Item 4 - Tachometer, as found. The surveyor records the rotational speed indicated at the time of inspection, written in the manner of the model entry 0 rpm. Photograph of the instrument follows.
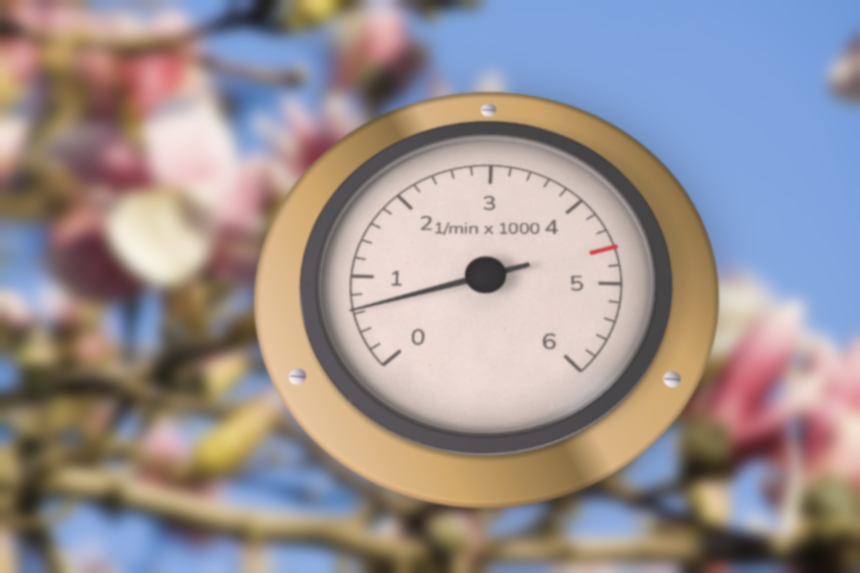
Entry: 600 rpm
